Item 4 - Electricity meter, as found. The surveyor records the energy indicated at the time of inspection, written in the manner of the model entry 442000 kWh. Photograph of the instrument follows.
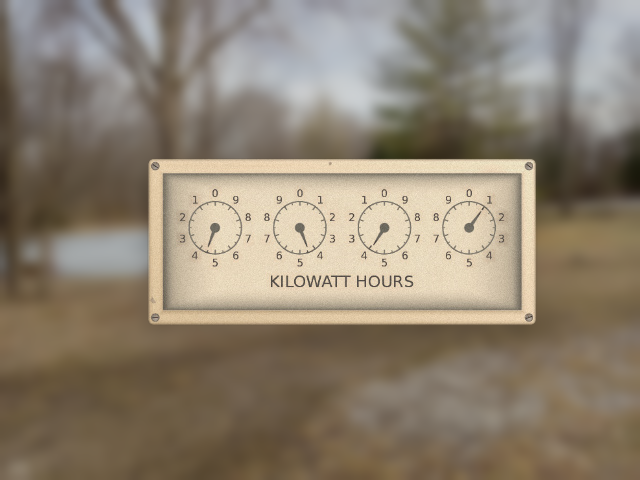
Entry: 4441 kWh
